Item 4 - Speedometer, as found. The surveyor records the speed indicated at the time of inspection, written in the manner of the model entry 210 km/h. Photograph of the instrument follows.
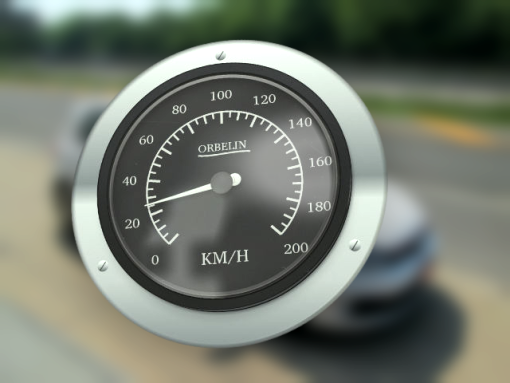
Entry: 25 km/h
